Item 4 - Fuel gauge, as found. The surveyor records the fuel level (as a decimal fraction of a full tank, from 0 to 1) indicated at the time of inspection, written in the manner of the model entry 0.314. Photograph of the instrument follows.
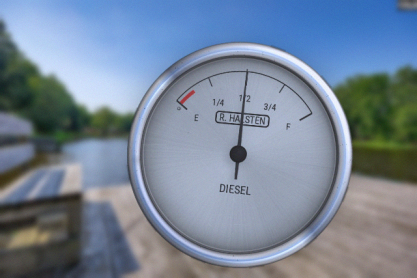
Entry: 0.5
